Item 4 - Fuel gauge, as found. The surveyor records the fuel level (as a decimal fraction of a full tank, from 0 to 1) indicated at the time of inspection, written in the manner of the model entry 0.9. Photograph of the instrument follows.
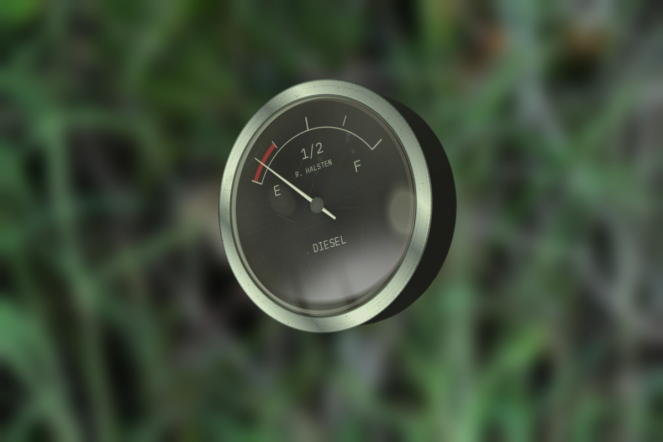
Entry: 0.125
